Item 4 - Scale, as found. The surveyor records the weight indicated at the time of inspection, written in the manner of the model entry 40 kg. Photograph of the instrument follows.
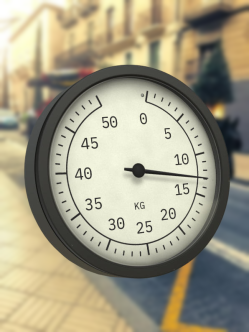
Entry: 13 kg
